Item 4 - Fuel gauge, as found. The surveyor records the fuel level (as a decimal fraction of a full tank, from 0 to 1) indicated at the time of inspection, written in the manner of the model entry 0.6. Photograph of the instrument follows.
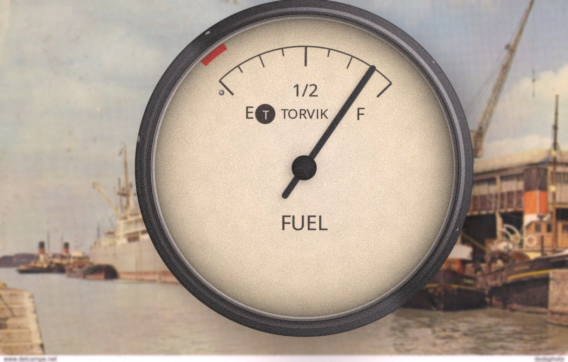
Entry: 0.875
